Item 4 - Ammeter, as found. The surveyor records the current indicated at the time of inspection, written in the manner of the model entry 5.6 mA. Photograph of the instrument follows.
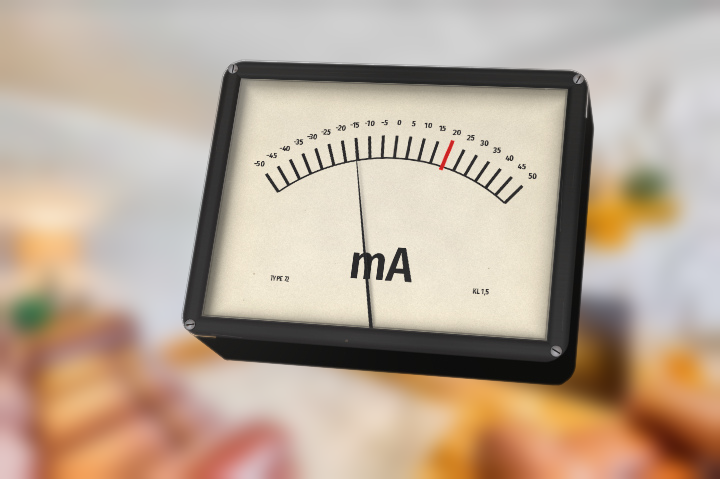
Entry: -15 mA
